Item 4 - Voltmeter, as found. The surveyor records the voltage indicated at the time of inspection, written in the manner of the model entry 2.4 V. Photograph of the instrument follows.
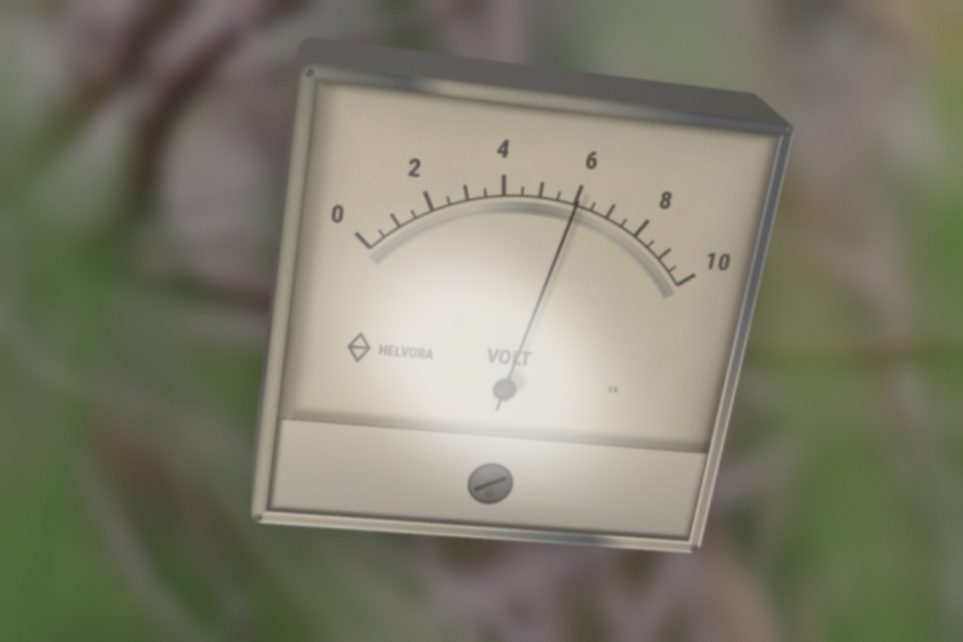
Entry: 6 V
